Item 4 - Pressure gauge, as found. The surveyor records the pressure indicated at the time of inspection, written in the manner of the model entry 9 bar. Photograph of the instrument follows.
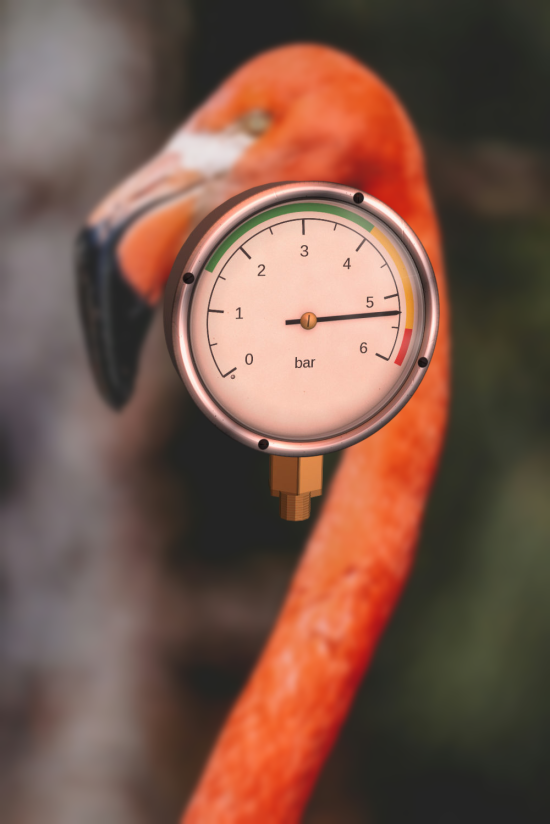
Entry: 5.25 bar
